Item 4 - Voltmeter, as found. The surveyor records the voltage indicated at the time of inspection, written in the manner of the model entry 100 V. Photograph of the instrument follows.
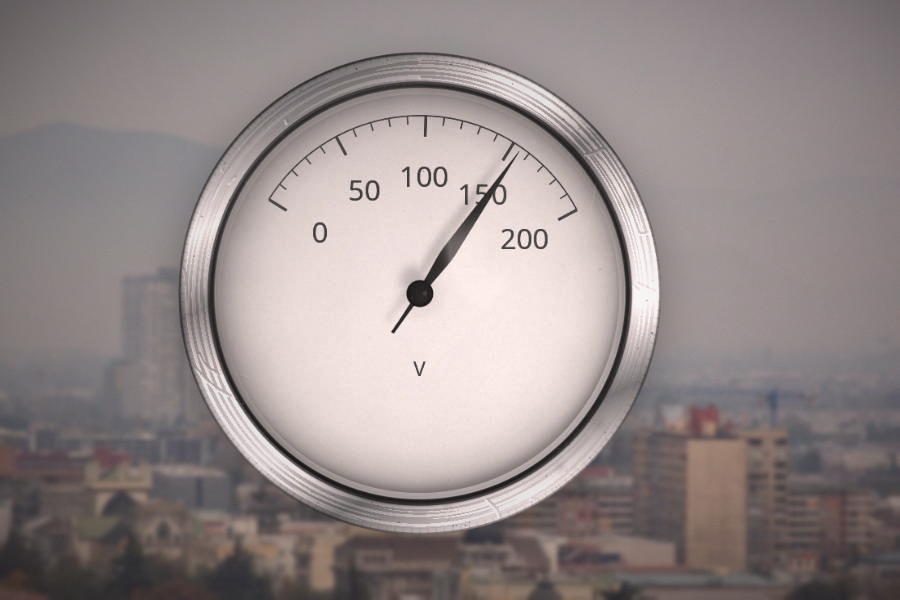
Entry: 155 V
